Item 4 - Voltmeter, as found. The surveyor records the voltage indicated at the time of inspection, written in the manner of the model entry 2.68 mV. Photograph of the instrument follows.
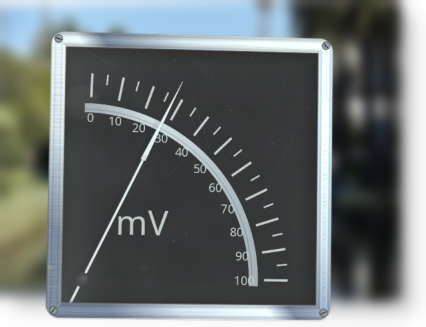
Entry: 27.5 mV
